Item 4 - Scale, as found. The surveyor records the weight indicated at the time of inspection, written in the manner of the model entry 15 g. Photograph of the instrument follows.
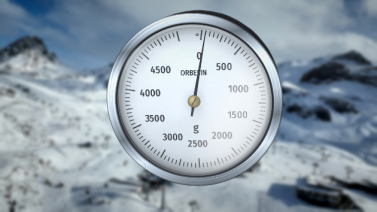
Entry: 50 g
